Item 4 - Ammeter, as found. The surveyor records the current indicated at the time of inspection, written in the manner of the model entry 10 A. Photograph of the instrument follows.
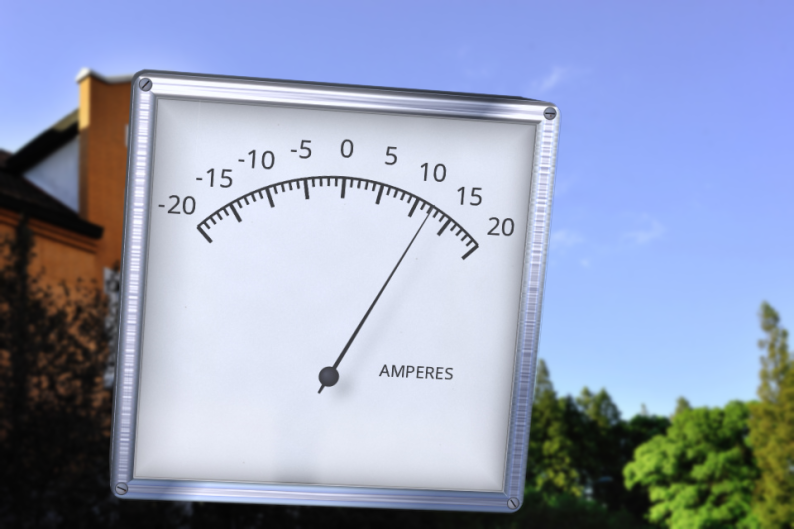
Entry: 12 A
